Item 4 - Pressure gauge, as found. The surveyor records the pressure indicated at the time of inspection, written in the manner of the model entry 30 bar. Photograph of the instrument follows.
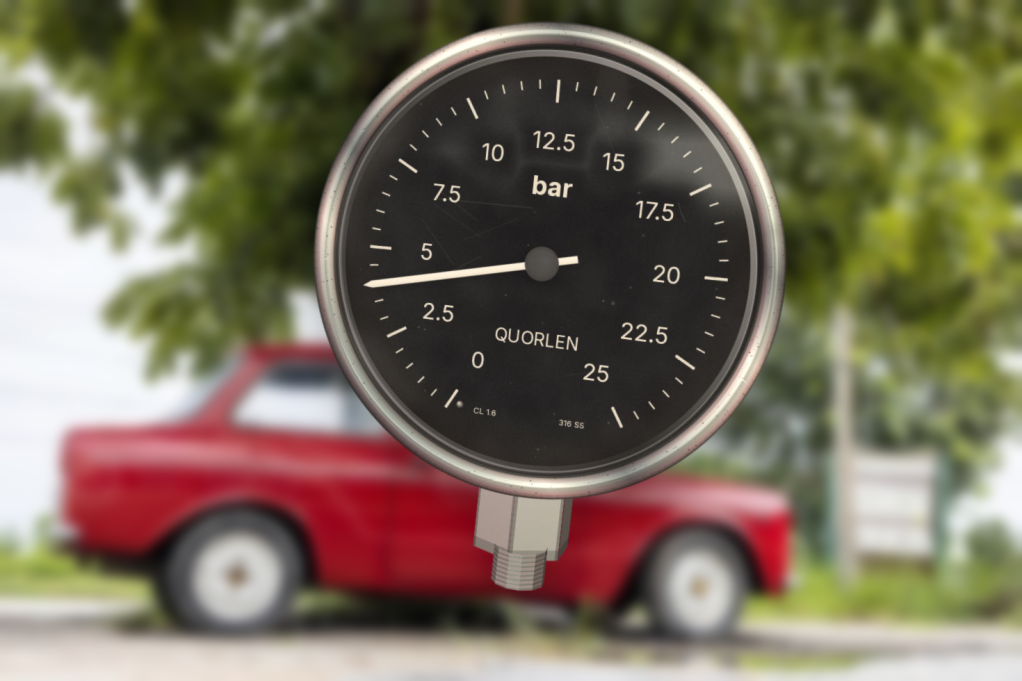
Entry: 4 bar
